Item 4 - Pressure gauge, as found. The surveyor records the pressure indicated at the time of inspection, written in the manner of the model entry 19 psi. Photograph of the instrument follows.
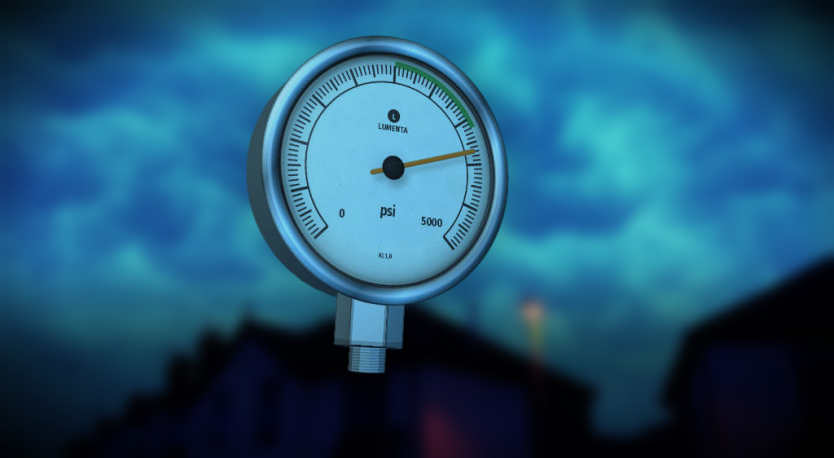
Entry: 3850 psi
